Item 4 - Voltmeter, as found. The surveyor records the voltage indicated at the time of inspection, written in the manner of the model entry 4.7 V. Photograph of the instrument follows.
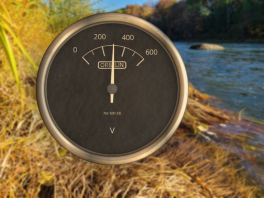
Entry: 300 V
